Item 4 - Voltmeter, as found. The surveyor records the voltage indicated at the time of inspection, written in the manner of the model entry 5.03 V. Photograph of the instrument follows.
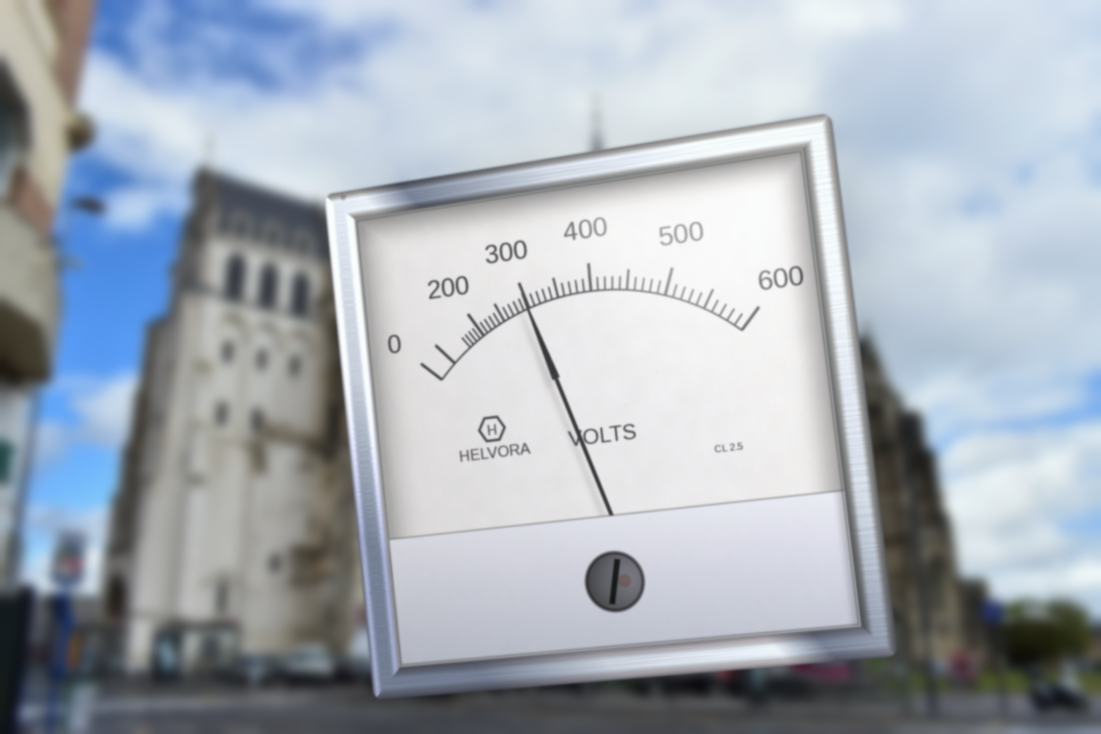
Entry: 300 V
